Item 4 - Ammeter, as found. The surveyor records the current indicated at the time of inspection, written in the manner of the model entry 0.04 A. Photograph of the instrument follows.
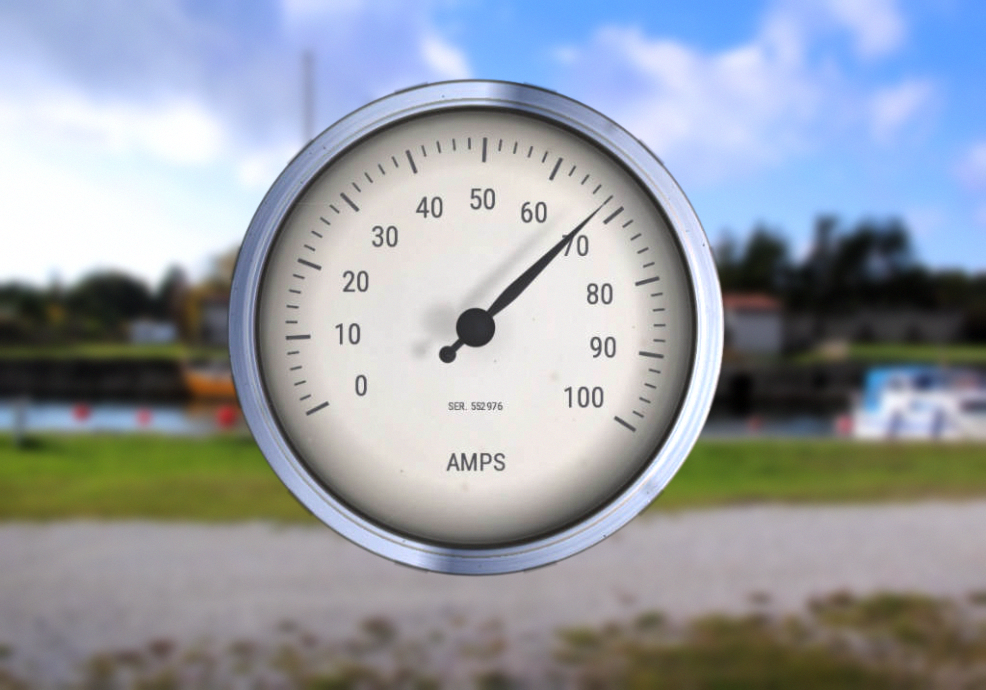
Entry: 68 A
